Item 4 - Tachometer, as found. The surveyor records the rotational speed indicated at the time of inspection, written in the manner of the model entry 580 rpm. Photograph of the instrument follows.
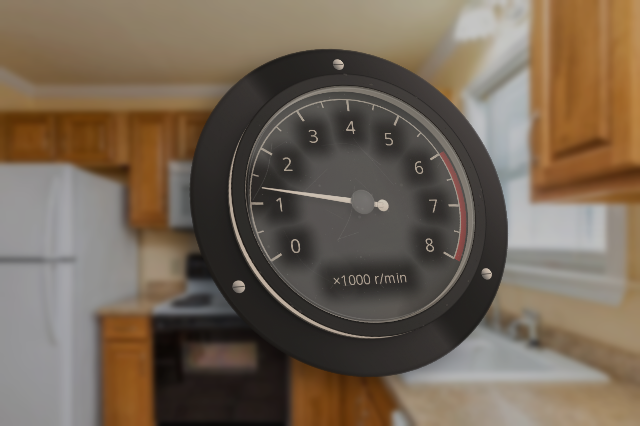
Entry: 1250 rpm
